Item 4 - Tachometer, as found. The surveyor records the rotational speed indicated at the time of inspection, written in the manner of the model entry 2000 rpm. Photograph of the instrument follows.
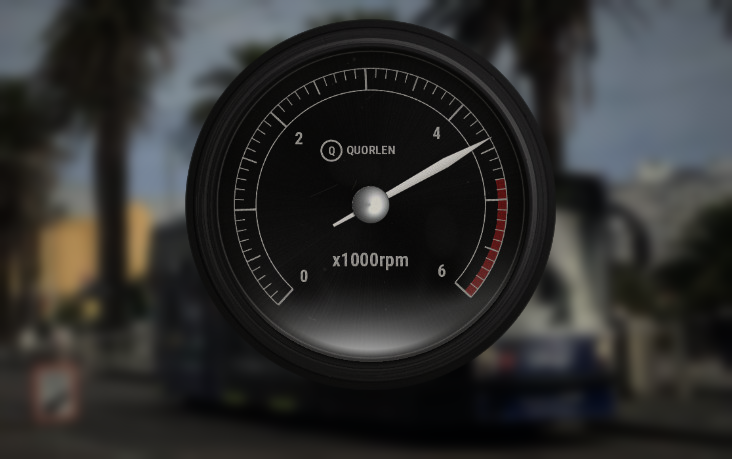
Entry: 4400 rpm
